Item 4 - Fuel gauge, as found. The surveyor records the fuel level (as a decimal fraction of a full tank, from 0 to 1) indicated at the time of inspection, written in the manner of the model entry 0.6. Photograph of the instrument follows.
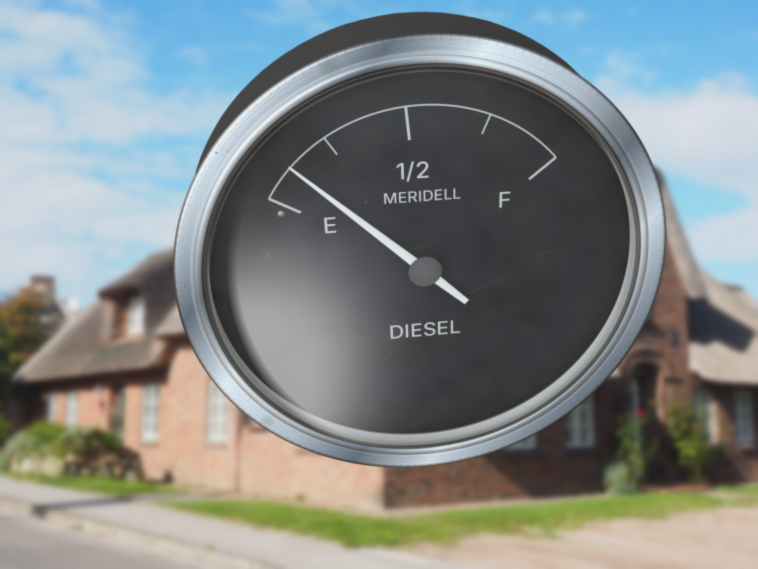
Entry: 0.125
